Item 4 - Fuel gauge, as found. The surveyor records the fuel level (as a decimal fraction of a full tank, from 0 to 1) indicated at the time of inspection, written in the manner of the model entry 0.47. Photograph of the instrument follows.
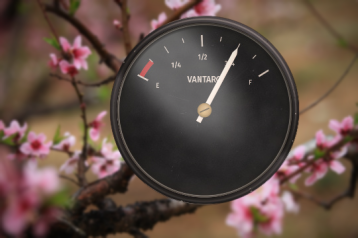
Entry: 0.75
